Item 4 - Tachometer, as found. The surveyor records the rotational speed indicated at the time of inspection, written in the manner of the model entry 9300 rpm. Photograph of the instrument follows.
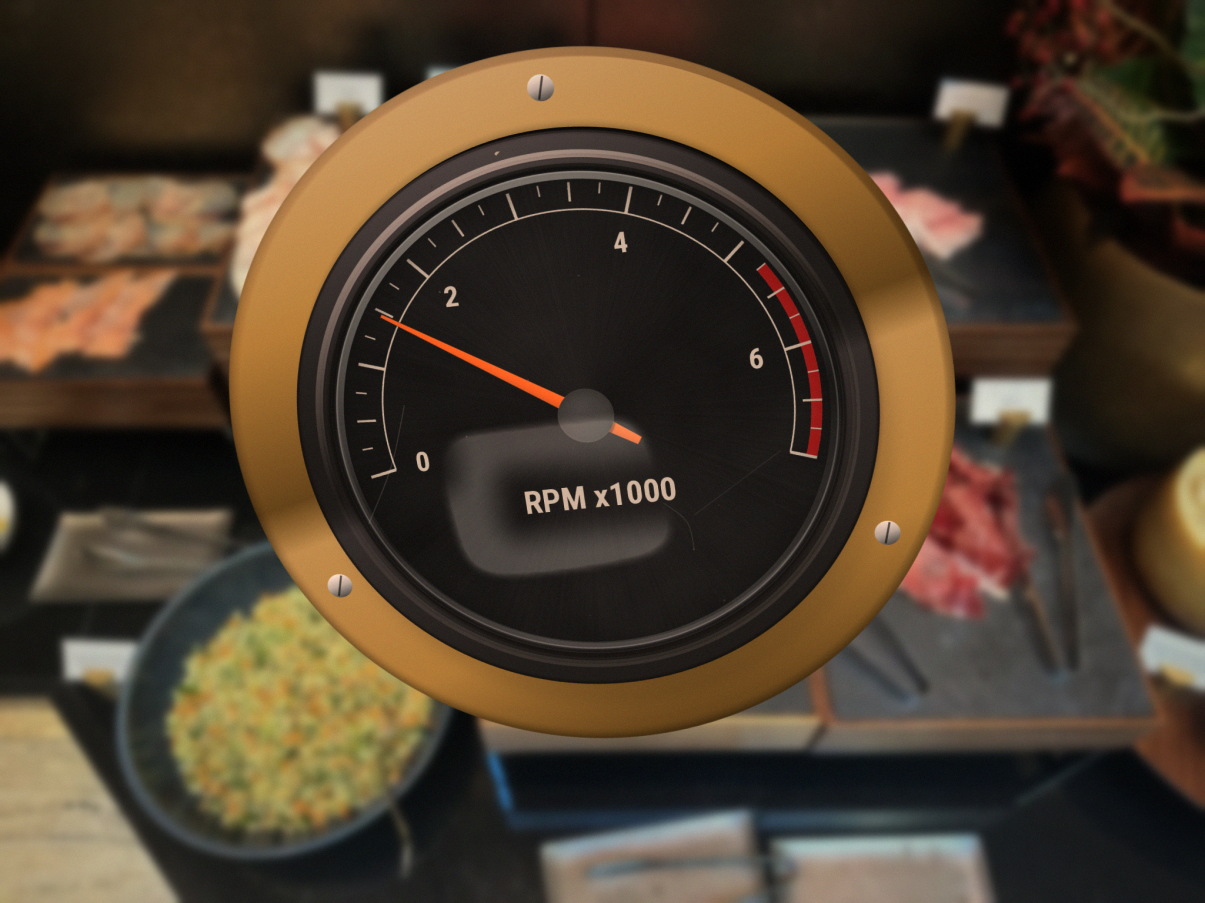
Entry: 1500 rpm
